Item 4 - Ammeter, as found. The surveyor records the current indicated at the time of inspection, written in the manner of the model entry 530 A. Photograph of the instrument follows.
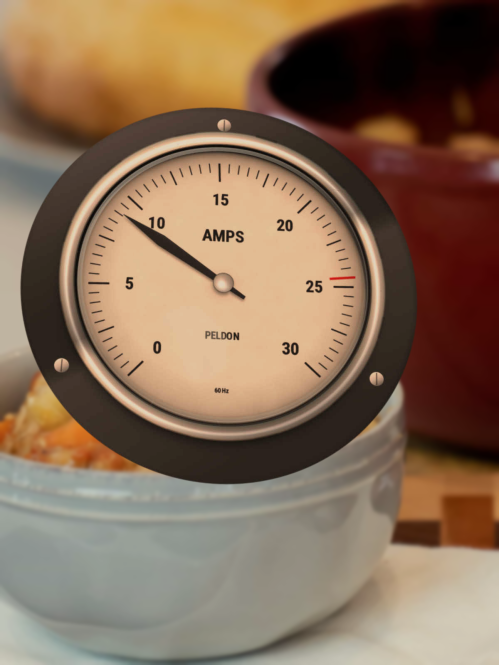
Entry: 9 A
